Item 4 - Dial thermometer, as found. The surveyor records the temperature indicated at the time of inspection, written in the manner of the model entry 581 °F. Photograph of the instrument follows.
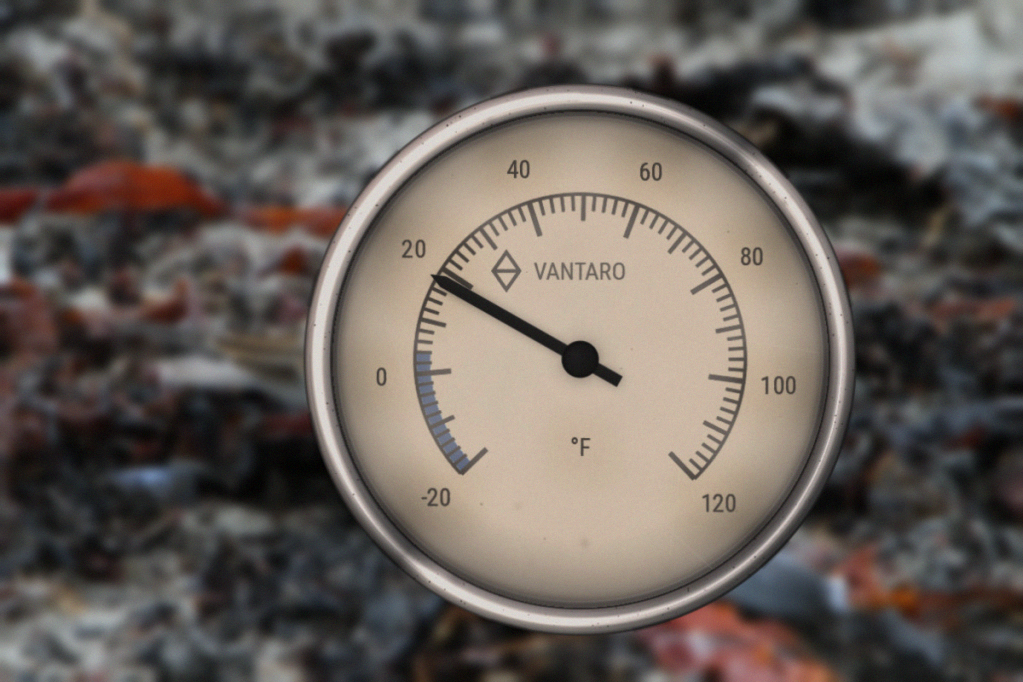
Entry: 18 °F
